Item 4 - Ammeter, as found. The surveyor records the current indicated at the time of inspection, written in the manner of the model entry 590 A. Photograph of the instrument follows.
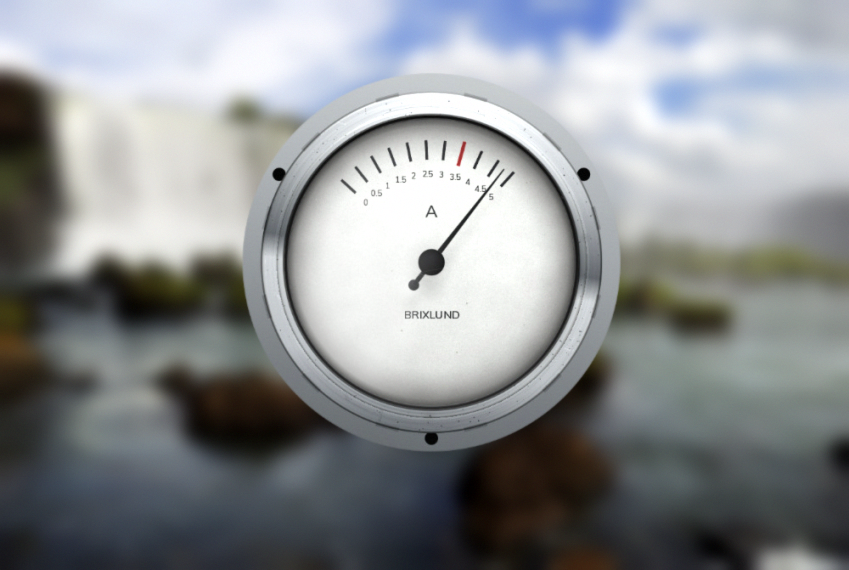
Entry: 4.75 A
